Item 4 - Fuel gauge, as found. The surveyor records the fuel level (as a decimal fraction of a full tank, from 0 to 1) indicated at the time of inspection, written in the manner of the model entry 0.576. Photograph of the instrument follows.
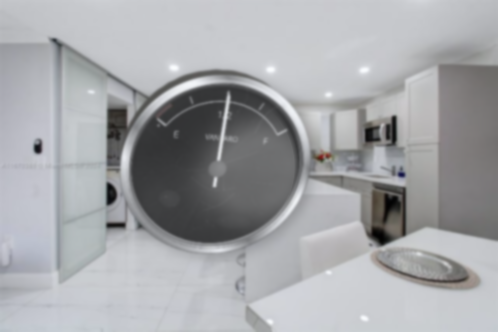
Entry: 0.5
